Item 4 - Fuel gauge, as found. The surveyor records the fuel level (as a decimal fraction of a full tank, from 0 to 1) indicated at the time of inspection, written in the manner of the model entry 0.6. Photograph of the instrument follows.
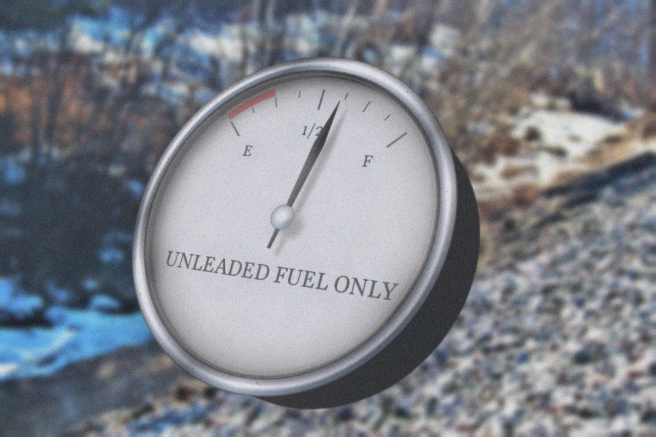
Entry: 0.625
